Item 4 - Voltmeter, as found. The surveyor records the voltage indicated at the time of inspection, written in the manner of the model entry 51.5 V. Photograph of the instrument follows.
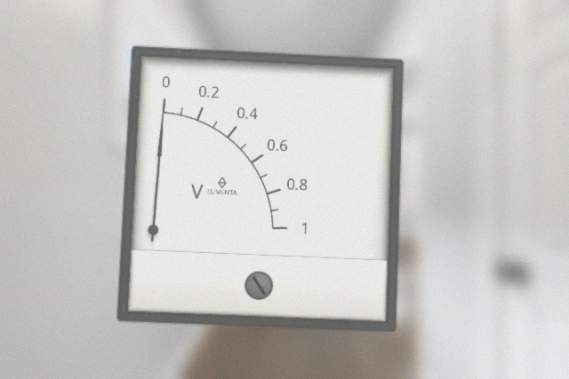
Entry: 0 V
